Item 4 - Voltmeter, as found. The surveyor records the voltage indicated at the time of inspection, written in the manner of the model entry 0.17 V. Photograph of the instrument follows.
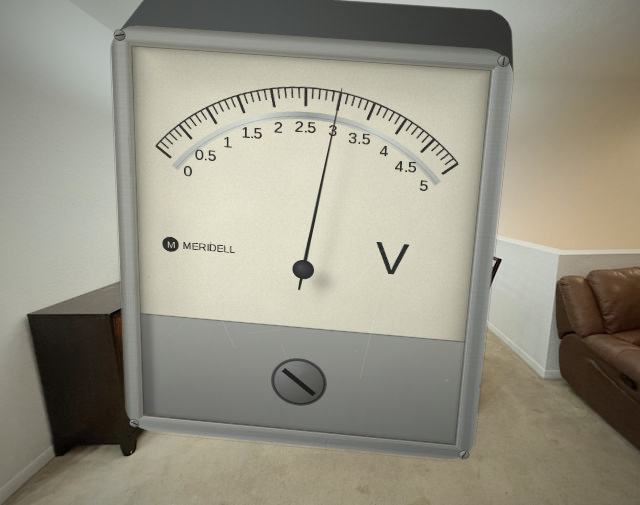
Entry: 3 V
